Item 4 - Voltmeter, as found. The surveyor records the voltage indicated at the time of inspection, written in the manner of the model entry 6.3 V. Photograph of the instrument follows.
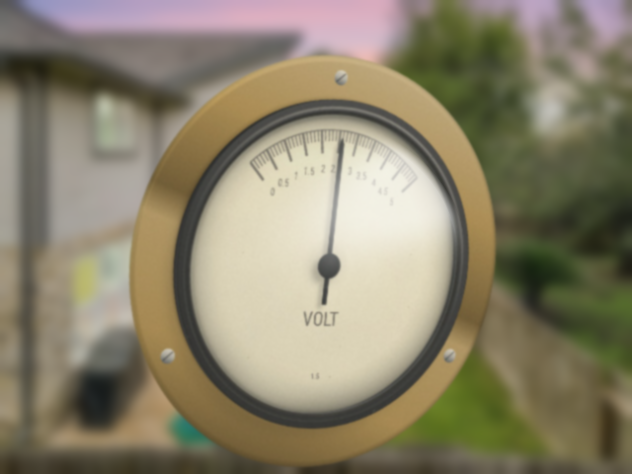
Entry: 2.5 V
